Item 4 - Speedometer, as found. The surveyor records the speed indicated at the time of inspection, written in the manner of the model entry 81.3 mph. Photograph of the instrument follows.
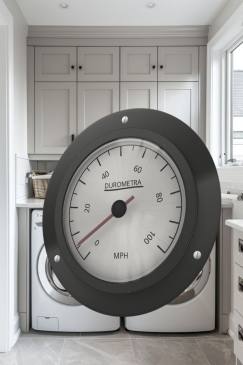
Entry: 5 mph
